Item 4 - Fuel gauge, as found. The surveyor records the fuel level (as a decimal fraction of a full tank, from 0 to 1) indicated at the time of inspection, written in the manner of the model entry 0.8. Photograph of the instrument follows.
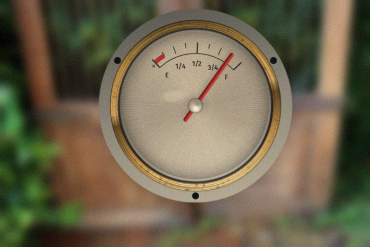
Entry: 0.875
